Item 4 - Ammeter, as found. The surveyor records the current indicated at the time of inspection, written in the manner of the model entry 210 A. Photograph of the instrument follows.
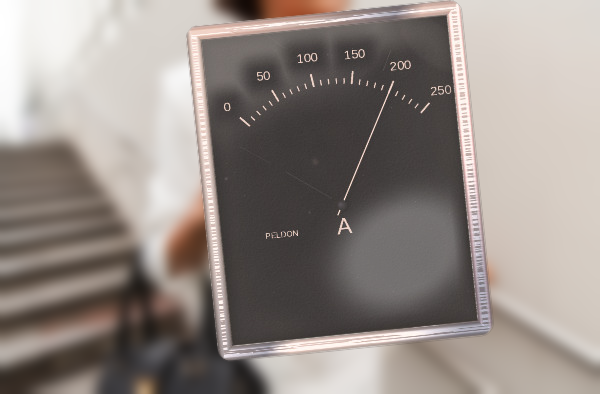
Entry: 200 A
